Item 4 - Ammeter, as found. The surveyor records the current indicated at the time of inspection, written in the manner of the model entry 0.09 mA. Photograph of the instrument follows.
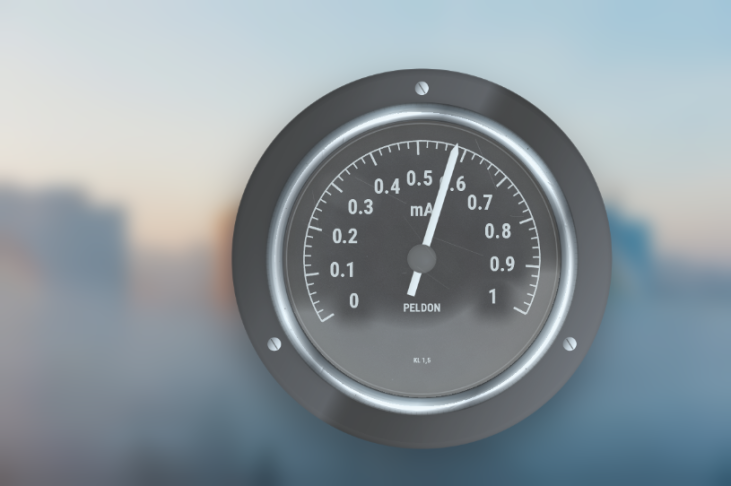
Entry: 0.58 mA
